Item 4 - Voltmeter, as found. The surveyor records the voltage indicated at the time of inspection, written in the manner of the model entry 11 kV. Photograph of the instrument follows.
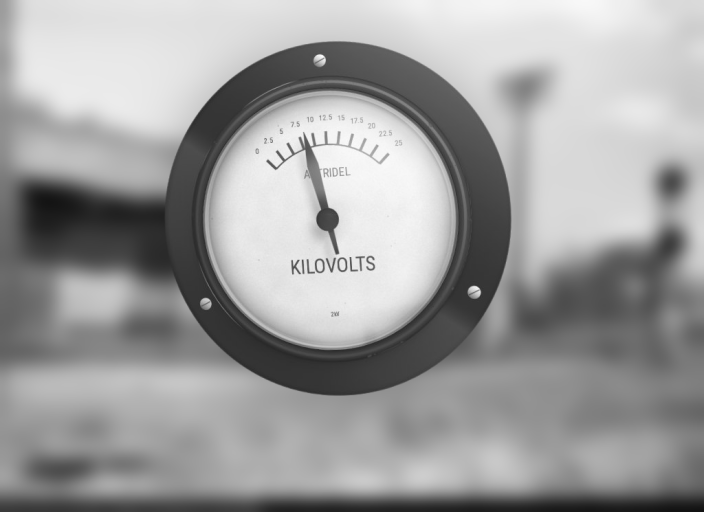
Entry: 8.75 kV
